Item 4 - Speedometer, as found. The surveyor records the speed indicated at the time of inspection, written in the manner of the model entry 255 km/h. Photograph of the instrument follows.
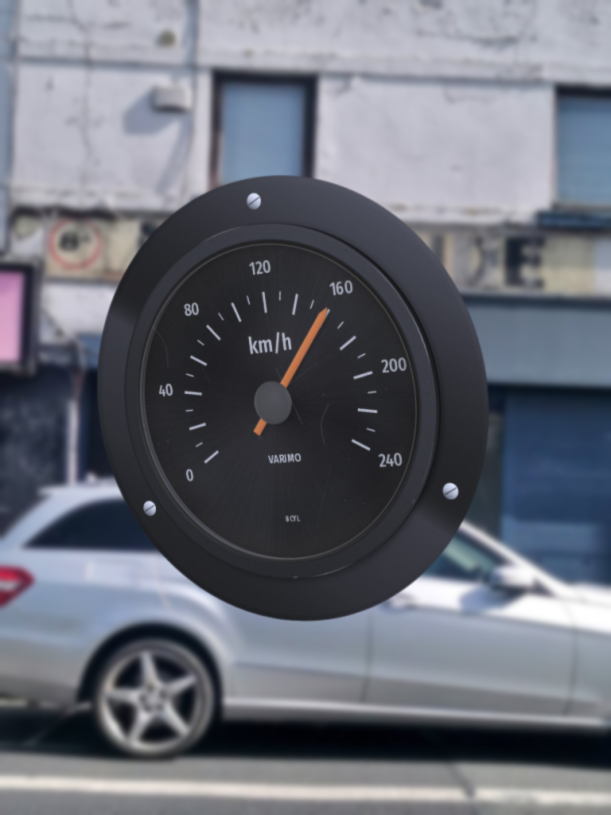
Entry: 160 km/h
